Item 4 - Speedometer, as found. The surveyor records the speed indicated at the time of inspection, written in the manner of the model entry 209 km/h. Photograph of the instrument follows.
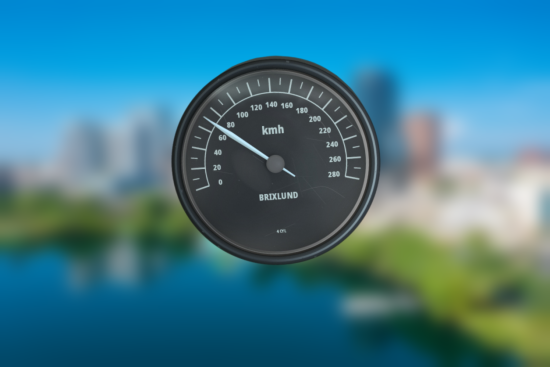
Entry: 70 km/h
